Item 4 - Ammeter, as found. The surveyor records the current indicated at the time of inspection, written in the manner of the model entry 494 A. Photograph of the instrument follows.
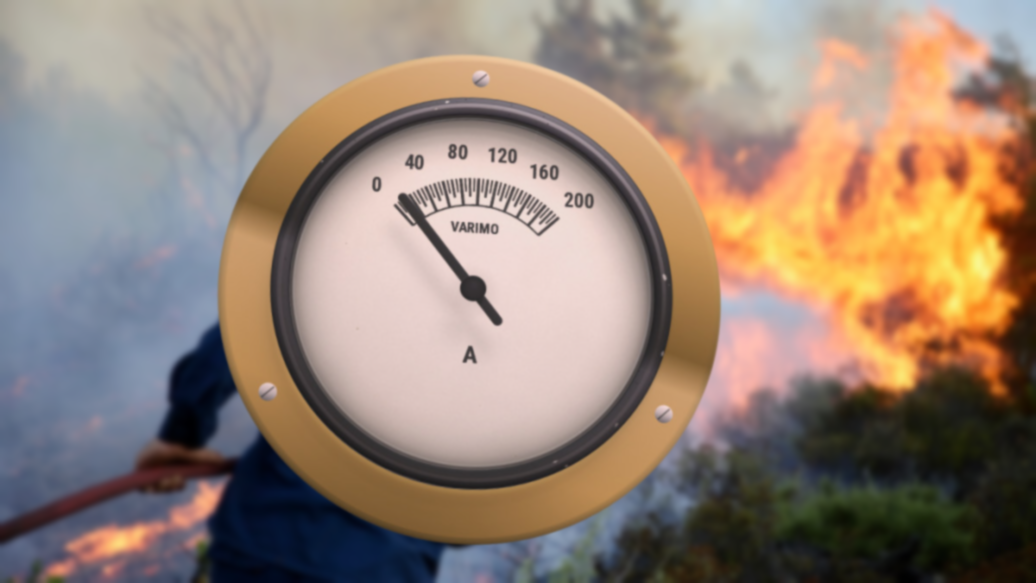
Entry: 10 A
